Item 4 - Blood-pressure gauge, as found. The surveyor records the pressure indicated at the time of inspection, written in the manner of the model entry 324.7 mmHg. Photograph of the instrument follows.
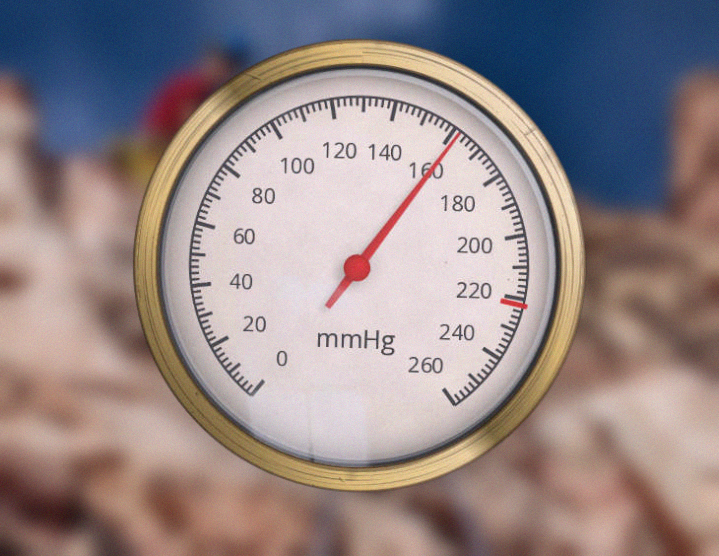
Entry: 162 mmHg
